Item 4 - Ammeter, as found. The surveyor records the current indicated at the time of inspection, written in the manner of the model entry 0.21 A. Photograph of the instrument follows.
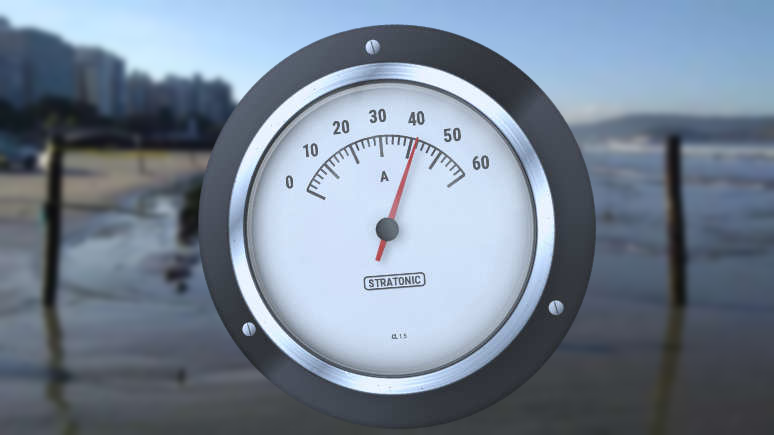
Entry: 42 A
